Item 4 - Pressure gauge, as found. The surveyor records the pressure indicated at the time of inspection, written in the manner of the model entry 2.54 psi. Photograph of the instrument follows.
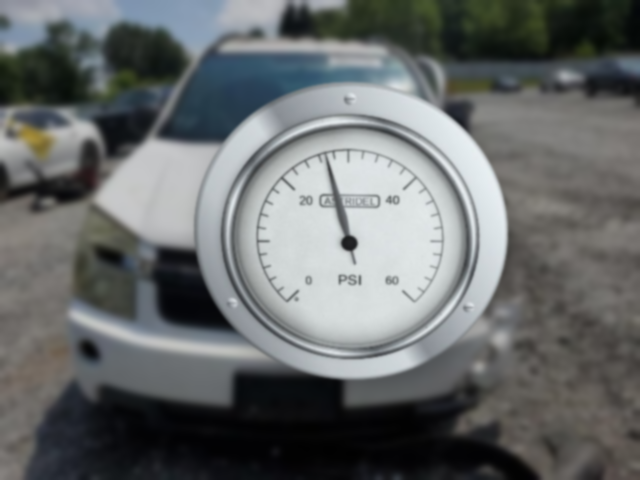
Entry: 27 psi
